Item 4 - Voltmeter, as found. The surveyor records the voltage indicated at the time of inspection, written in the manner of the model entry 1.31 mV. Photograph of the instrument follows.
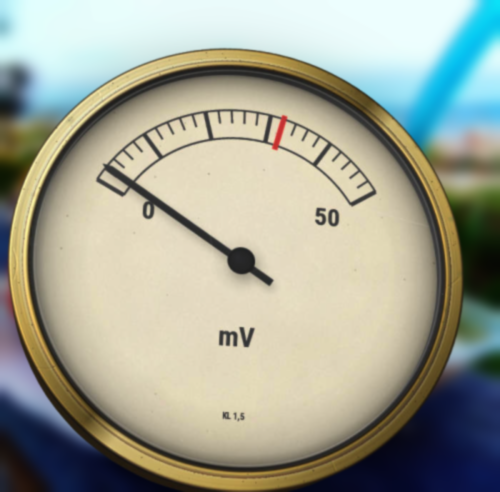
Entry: 2 mV
